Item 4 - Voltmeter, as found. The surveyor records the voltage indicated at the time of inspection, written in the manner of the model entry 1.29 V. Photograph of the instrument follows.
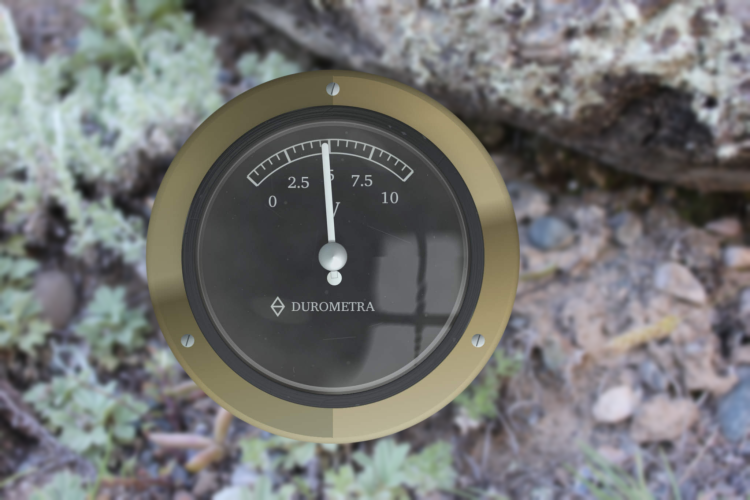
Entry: 4.75 V
